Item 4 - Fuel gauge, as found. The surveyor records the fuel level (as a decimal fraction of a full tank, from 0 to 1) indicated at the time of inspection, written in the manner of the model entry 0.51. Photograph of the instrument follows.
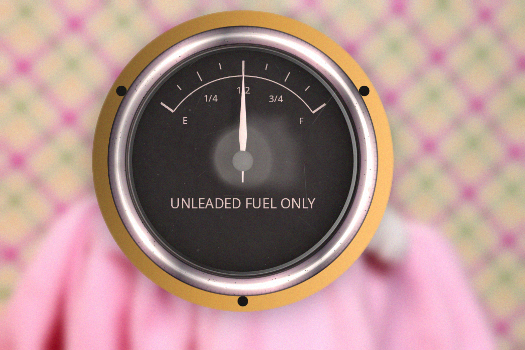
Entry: 0.5
